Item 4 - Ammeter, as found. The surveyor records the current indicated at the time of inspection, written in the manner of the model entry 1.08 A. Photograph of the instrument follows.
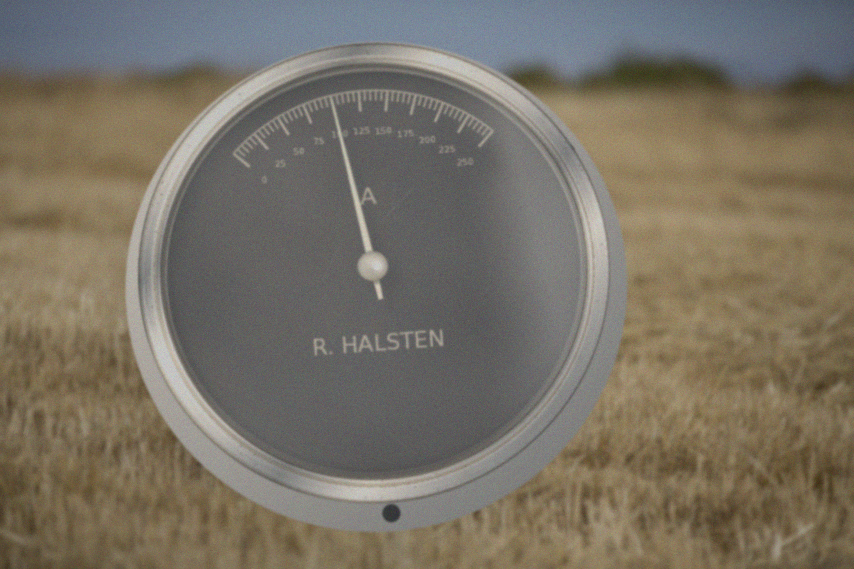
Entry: 100 A
